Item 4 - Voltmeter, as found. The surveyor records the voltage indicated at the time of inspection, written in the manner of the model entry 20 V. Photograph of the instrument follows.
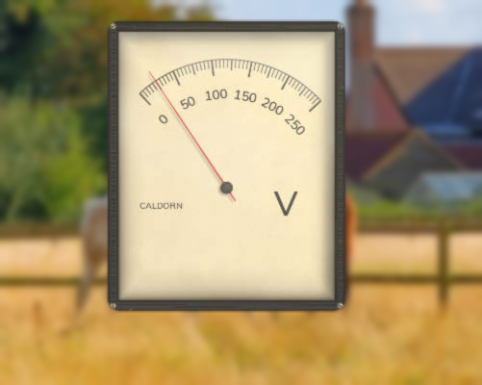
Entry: 25 V
